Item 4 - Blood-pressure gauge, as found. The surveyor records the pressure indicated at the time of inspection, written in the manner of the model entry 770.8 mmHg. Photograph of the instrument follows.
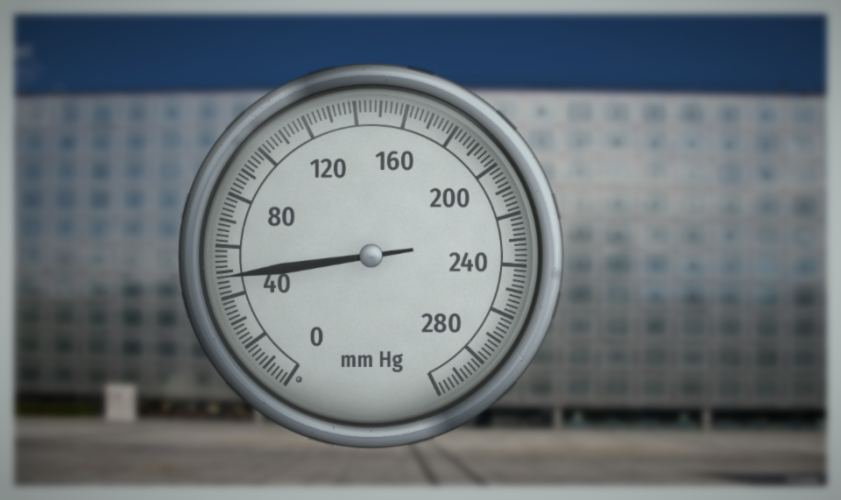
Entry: 48 mmHg
